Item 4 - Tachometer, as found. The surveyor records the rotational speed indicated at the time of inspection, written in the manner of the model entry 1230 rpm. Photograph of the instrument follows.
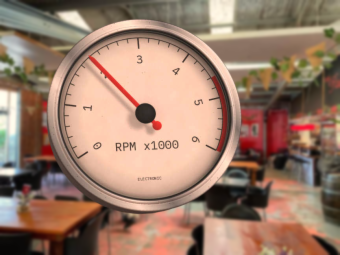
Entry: 2000 rpm
